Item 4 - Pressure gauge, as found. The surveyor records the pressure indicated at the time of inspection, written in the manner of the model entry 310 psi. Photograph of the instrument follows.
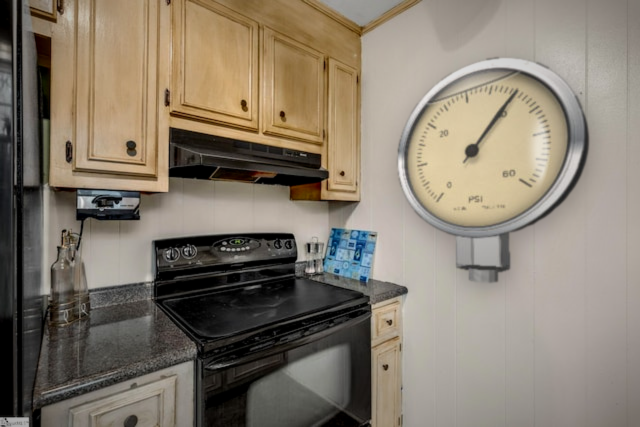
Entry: 40 psi
